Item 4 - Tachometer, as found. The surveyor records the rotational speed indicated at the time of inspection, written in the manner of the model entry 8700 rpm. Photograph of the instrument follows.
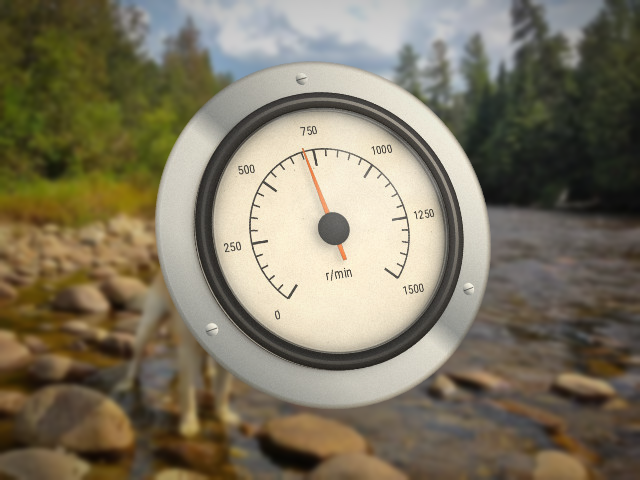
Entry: 700 rpm
